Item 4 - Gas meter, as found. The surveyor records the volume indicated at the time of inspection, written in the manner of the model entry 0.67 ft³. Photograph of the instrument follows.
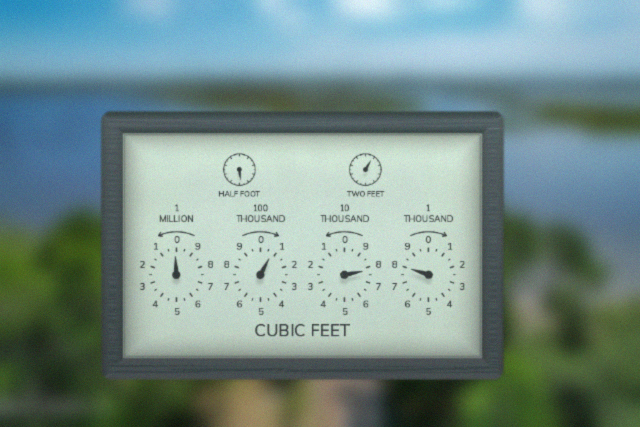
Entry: 7800 ft³
